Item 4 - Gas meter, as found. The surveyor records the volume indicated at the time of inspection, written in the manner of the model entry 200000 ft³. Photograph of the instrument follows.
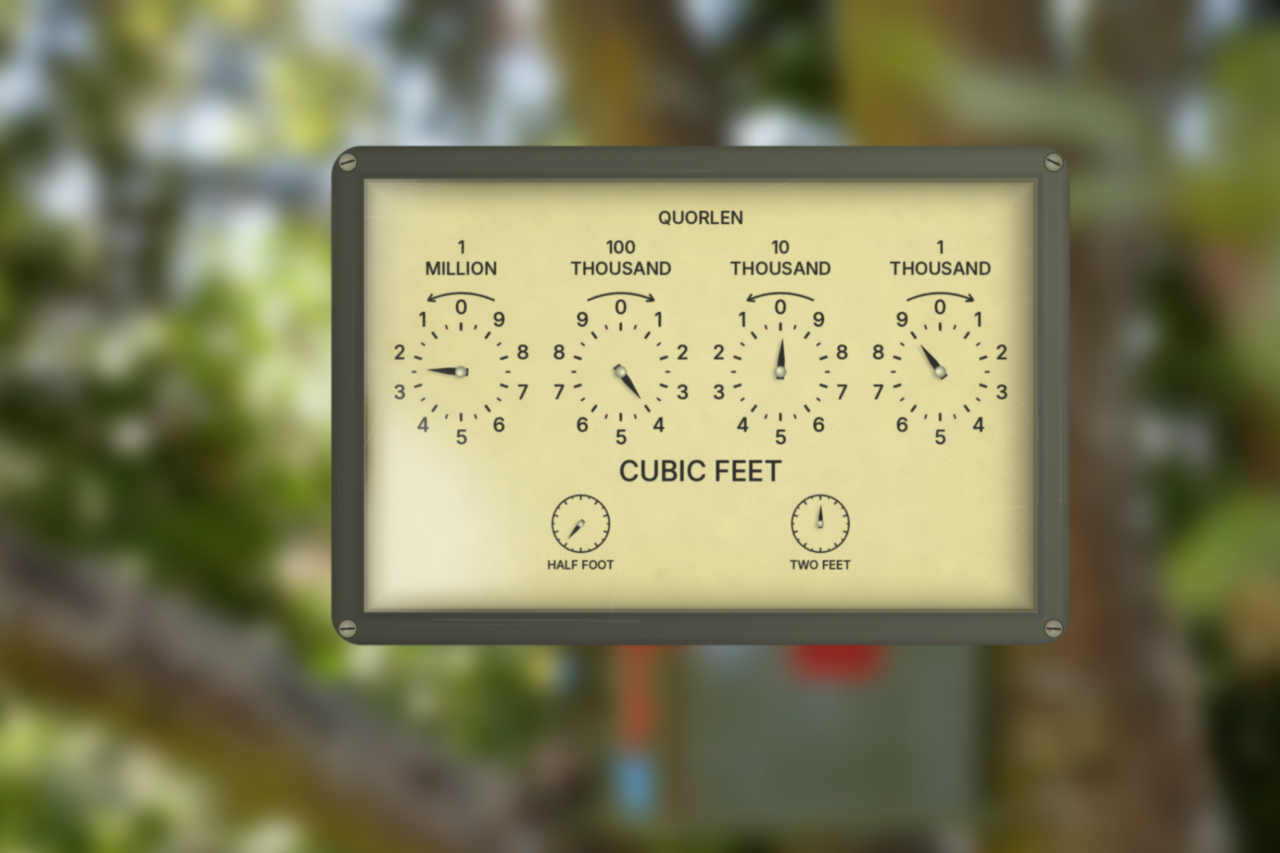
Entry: 239900 ft³
